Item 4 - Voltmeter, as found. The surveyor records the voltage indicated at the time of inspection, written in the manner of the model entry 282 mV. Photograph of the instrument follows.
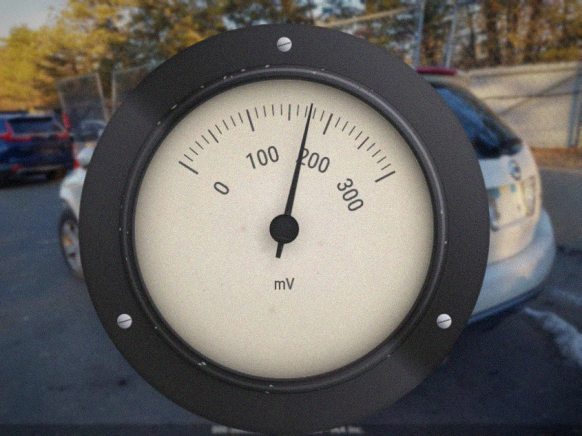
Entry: 175 mV
